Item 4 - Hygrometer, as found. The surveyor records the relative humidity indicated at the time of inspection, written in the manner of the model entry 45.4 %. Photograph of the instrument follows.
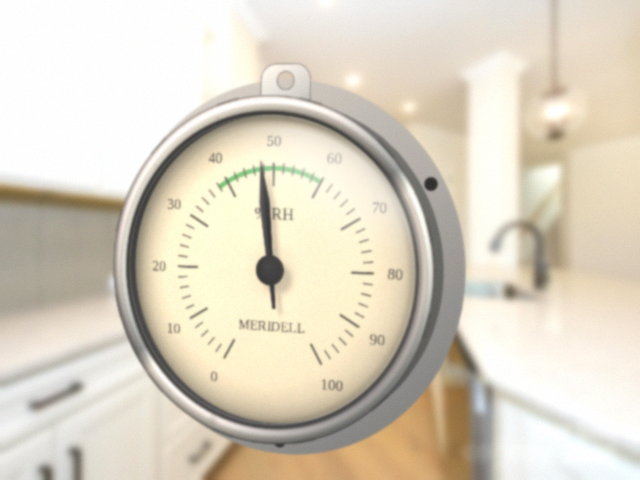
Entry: 48 %
